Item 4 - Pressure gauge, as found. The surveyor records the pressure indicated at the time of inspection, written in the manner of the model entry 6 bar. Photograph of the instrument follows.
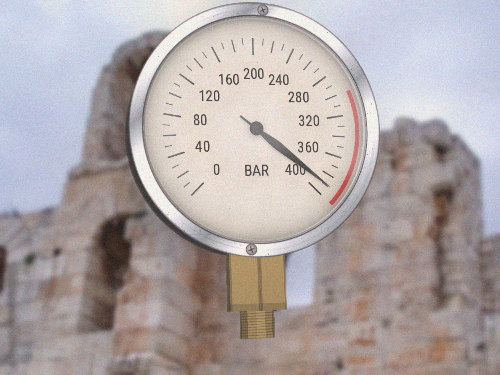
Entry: 390 bar
